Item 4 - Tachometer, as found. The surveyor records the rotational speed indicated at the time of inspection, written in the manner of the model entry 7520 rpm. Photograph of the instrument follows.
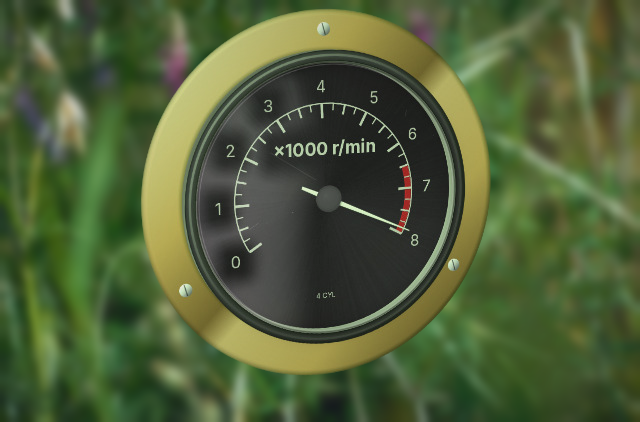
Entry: 7875 rpm
